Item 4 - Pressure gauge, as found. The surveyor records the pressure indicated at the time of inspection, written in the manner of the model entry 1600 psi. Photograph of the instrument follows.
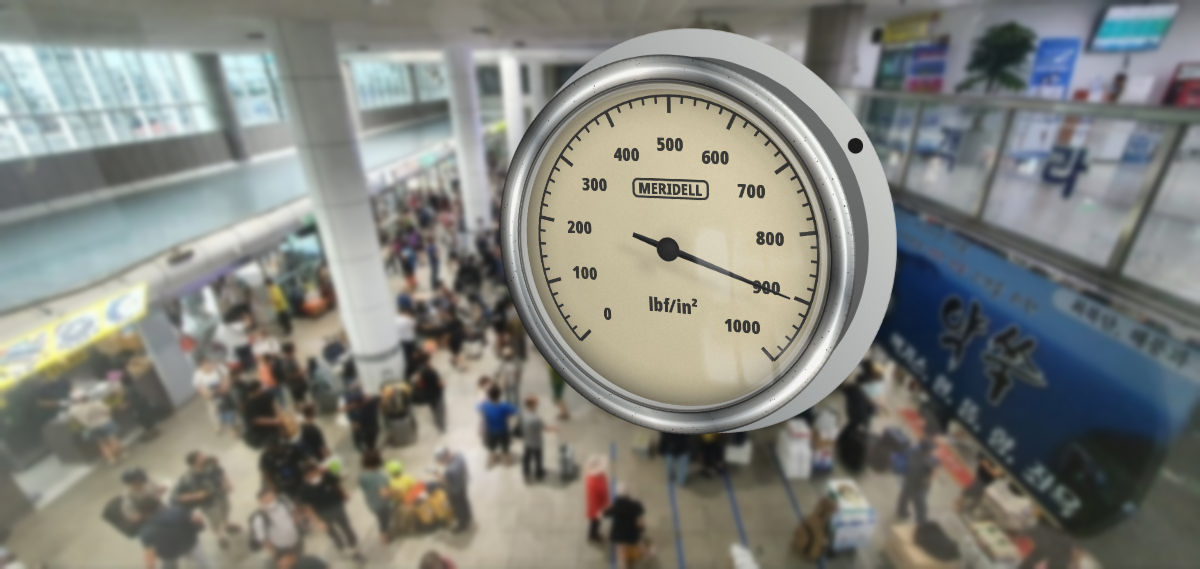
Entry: 900 psi
